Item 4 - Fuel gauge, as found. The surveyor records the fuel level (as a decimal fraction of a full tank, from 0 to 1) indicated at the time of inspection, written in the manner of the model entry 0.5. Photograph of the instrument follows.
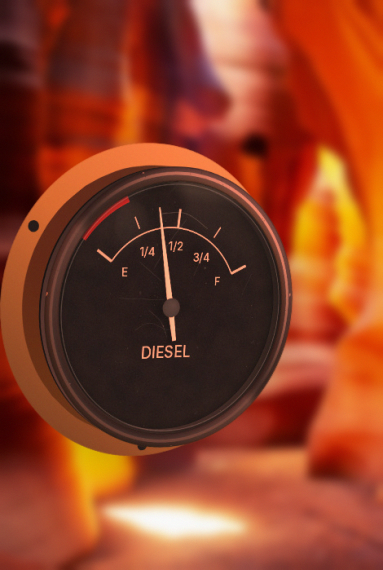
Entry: 0.375
